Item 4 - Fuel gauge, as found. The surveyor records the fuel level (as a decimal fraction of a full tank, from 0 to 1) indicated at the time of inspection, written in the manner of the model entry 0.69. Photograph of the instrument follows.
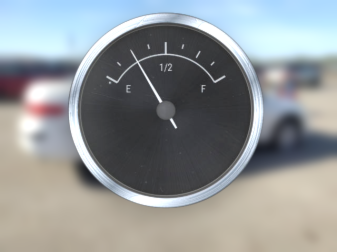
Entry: 0.25
